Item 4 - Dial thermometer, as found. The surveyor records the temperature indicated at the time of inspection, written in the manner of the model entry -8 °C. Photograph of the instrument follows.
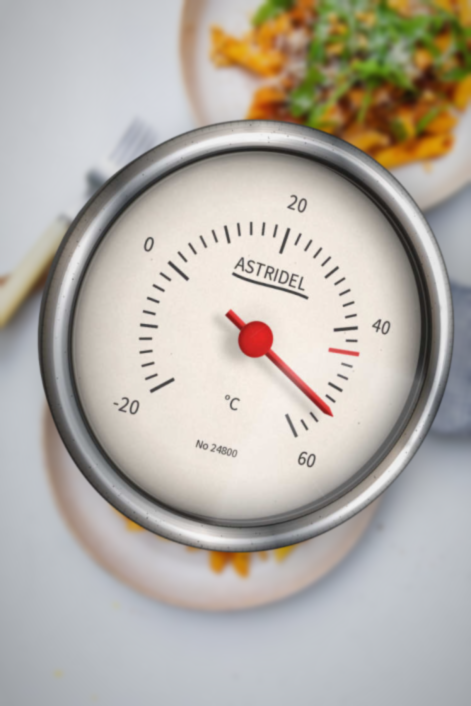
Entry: 54 °C
